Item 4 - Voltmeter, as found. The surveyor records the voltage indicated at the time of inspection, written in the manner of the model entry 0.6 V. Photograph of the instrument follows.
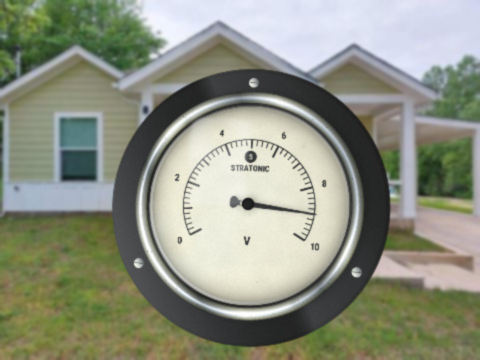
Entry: 9 V
